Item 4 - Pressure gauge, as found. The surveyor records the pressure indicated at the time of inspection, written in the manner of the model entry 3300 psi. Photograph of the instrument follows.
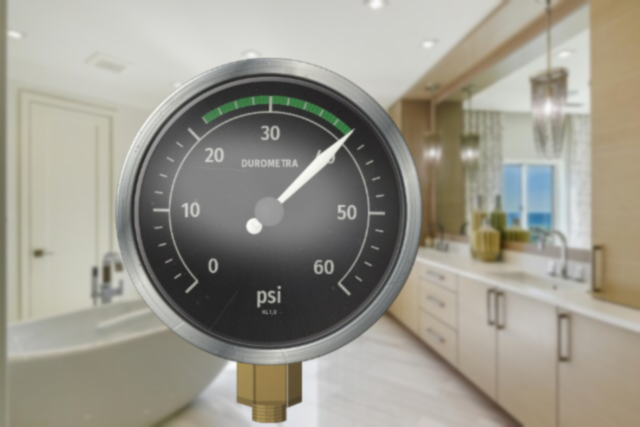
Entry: 40 psi
